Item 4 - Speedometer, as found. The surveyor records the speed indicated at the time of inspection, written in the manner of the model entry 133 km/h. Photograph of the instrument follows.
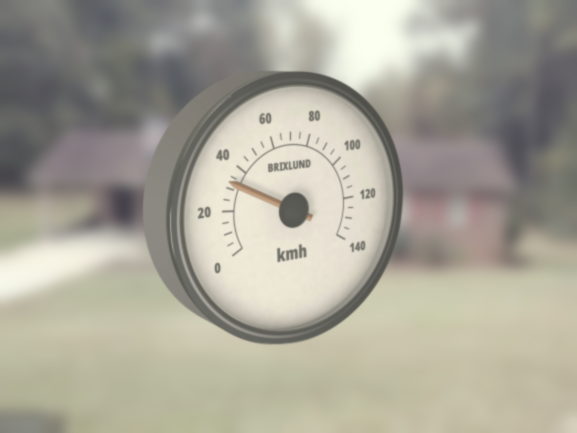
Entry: 32.5 km/h
